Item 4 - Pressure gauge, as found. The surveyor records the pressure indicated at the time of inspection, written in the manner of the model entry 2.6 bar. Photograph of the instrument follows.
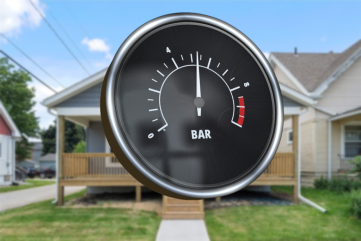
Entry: 5.25 bar
